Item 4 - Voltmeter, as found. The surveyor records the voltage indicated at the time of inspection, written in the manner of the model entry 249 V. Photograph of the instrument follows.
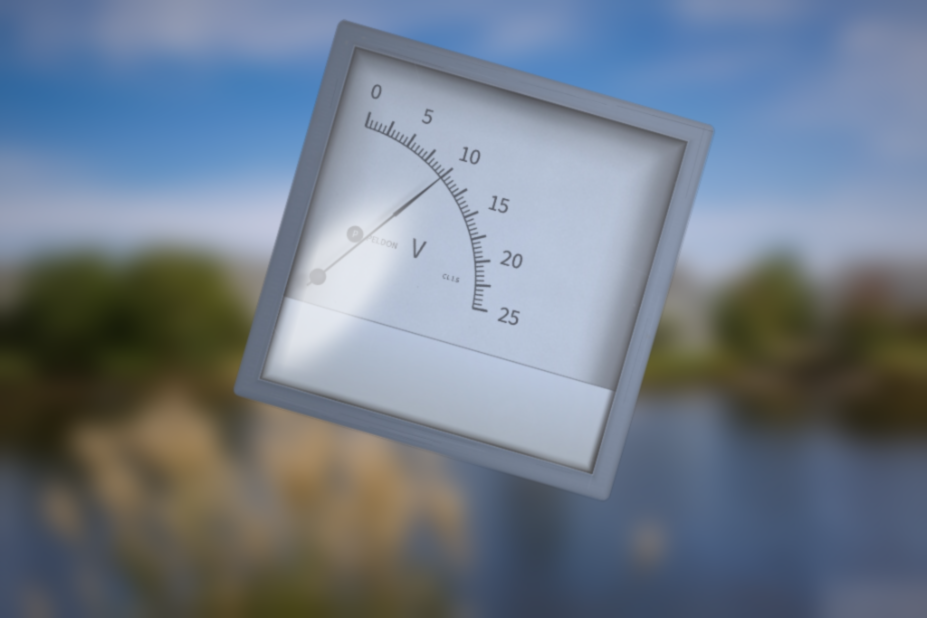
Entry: 10 V
